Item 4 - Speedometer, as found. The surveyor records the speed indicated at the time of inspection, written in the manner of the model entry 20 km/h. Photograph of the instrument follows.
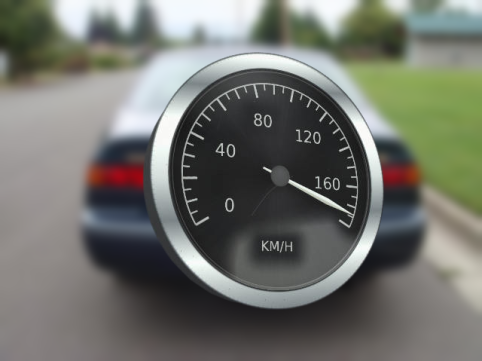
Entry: 175 km/h
